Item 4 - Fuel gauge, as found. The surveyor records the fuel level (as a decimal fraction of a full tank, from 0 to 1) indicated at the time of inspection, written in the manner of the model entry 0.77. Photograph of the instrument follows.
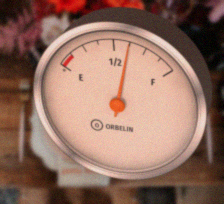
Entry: 0.625
